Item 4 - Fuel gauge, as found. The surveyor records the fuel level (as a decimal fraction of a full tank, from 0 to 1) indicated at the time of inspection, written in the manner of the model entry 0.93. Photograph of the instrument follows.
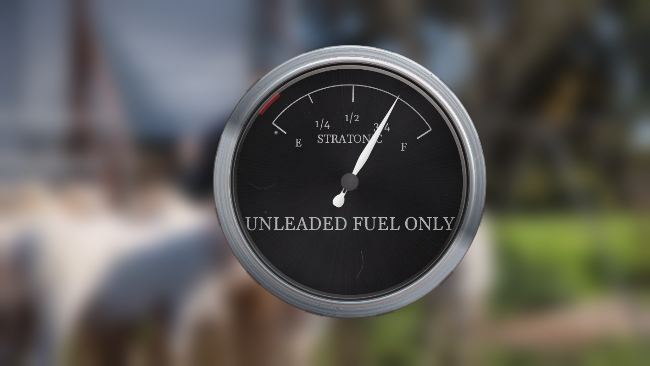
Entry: 0.75
